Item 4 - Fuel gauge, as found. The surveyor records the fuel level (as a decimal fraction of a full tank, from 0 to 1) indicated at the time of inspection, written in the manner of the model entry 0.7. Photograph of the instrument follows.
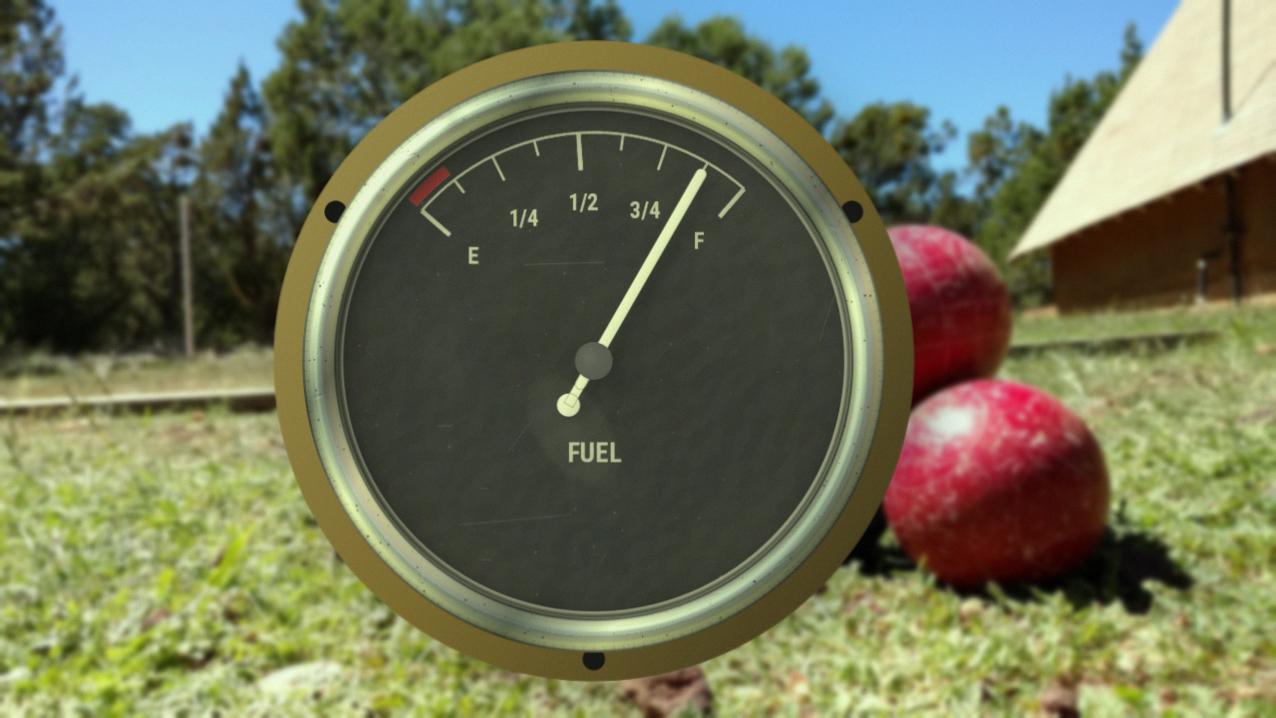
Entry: 0.875
